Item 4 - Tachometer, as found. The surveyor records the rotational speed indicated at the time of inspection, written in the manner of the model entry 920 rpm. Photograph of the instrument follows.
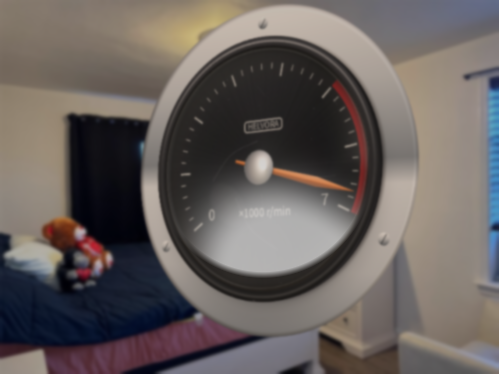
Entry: 6700 rpm
